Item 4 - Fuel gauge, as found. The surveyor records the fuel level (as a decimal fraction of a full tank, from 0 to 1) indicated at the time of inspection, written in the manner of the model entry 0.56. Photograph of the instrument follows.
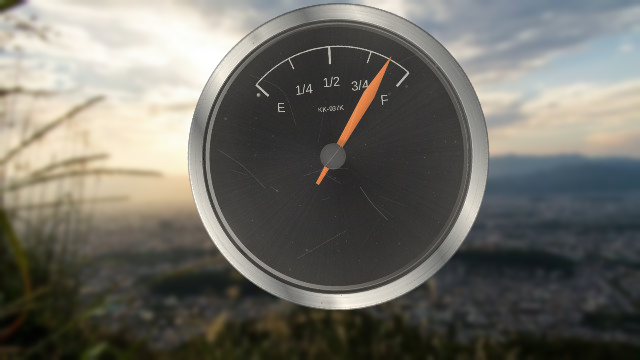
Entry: 0.875
